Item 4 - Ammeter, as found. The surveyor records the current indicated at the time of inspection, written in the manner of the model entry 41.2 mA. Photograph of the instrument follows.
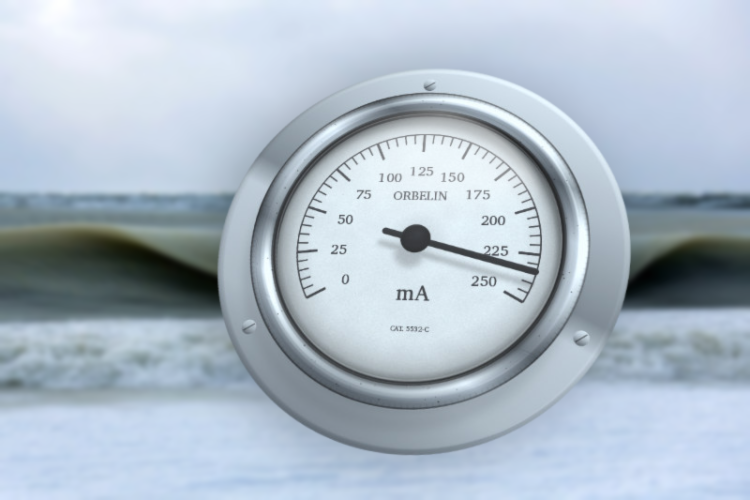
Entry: 235 mA
